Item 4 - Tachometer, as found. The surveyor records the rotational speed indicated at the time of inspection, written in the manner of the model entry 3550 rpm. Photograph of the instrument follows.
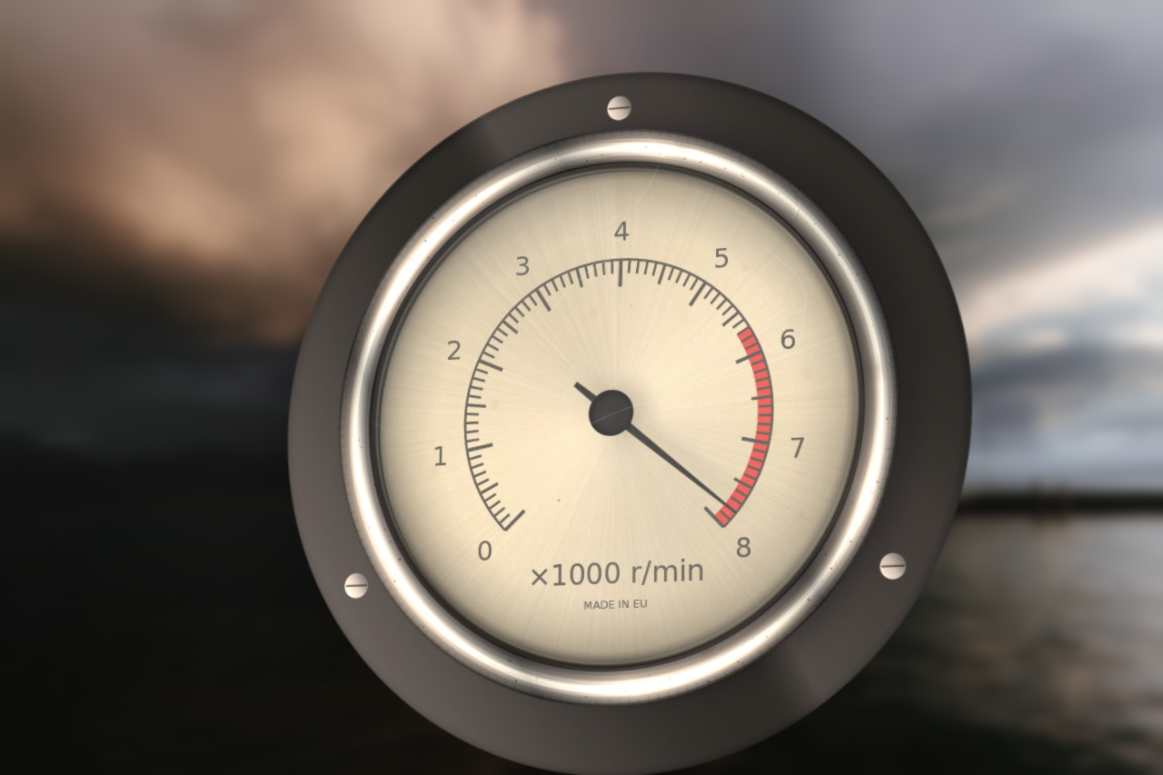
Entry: 7800 rpm
